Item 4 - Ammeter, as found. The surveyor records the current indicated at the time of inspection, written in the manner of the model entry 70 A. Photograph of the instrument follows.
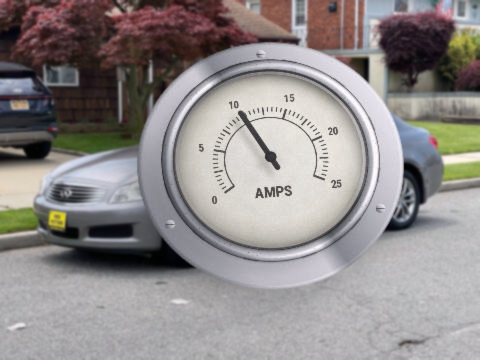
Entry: 10 A
